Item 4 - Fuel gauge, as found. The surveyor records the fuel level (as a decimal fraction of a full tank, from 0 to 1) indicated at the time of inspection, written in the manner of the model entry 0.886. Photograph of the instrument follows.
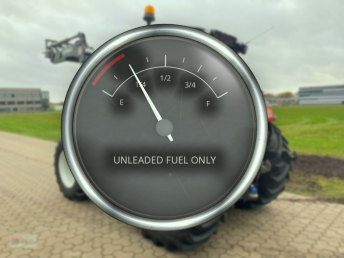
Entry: 0.25
